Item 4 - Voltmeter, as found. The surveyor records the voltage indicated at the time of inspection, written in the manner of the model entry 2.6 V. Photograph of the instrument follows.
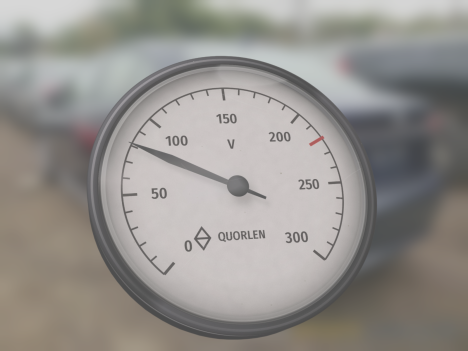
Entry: 80 V
